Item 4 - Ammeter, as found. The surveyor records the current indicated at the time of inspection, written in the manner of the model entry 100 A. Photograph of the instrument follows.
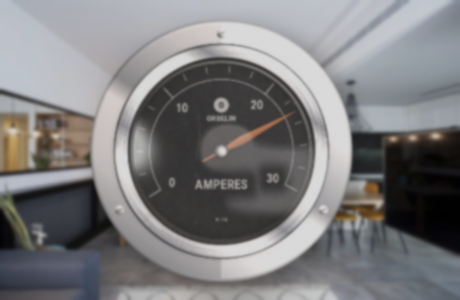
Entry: 23 A
